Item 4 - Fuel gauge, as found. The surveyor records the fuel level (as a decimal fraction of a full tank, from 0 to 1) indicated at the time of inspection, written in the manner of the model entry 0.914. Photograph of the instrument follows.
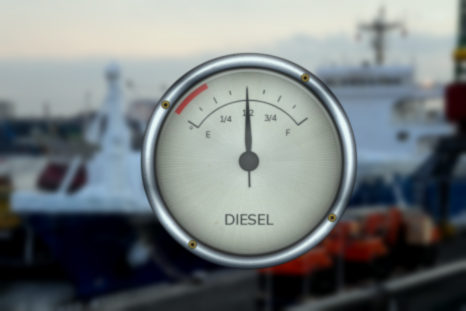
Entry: 0.5
